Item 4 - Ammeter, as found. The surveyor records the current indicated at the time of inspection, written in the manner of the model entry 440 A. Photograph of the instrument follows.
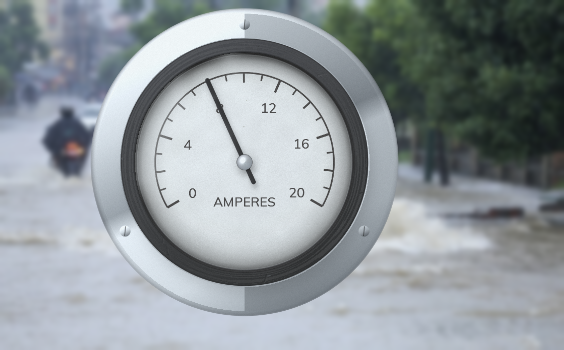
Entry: 8 A
